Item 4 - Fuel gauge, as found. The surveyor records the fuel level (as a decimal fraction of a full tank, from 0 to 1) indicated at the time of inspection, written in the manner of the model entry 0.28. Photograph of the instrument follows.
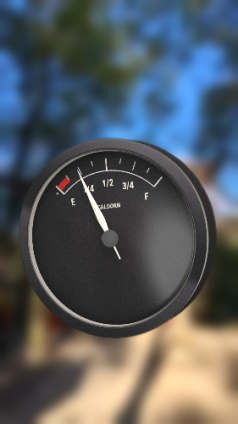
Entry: 0.25
